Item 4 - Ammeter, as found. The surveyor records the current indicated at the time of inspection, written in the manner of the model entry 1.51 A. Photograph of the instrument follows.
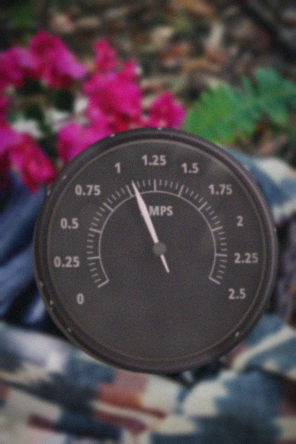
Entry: 1.05 A
